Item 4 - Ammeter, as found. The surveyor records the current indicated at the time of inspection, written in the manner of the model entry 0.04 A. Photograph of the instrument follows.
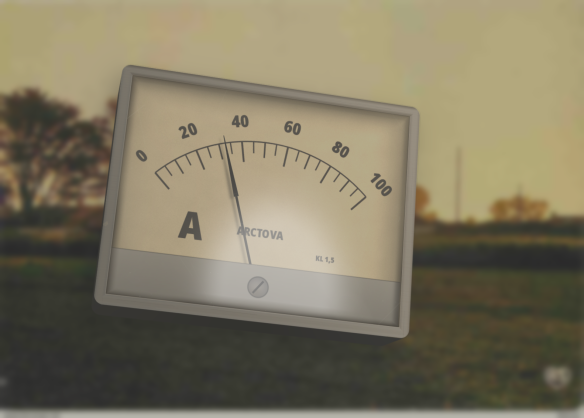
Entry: 32.5 A
